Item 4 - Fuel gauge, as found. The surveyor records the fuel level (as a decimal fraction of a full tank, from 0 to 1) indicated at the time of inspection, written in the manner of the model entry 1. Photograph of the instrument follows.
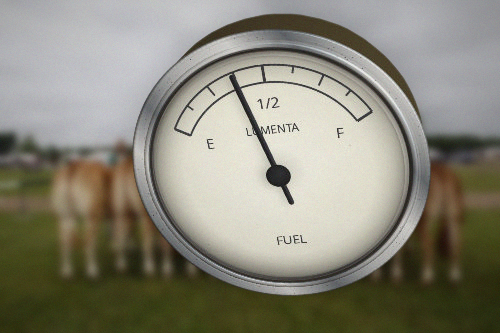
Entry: 0.375
